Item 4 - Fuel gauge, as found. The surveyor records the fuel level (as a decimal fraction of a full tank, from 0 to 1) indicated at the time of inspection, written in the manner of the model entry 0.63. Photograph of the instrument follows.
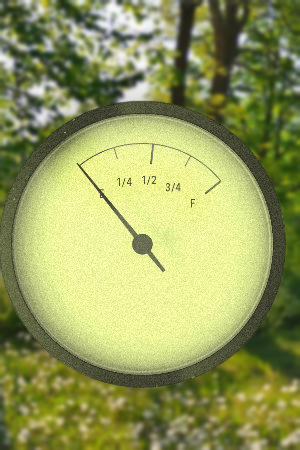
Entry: 0
